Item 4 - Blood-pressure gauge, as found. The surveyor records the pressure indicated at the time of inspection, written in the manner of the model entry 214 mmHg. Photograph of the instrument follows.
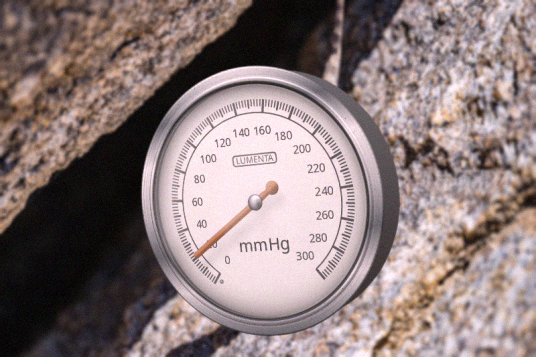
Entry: 20 mmHg
